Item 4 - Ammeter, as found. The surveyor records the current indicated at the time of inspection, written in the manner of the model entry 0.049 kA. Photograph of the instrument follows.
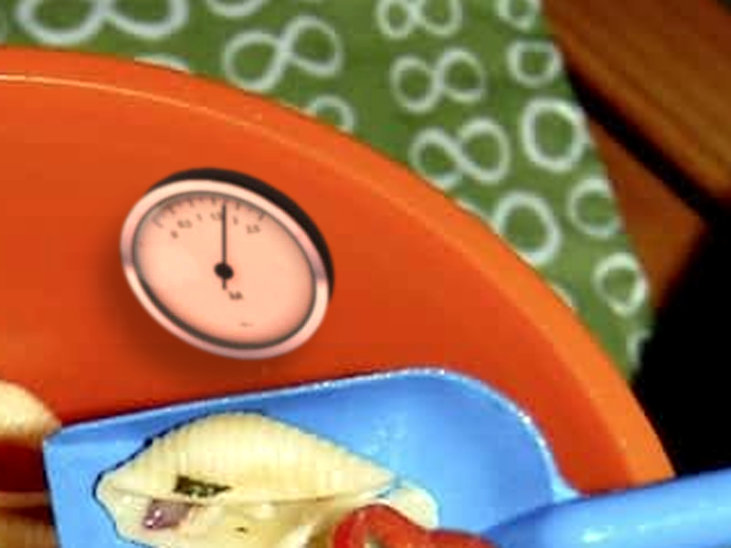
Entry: 1.75 kA
